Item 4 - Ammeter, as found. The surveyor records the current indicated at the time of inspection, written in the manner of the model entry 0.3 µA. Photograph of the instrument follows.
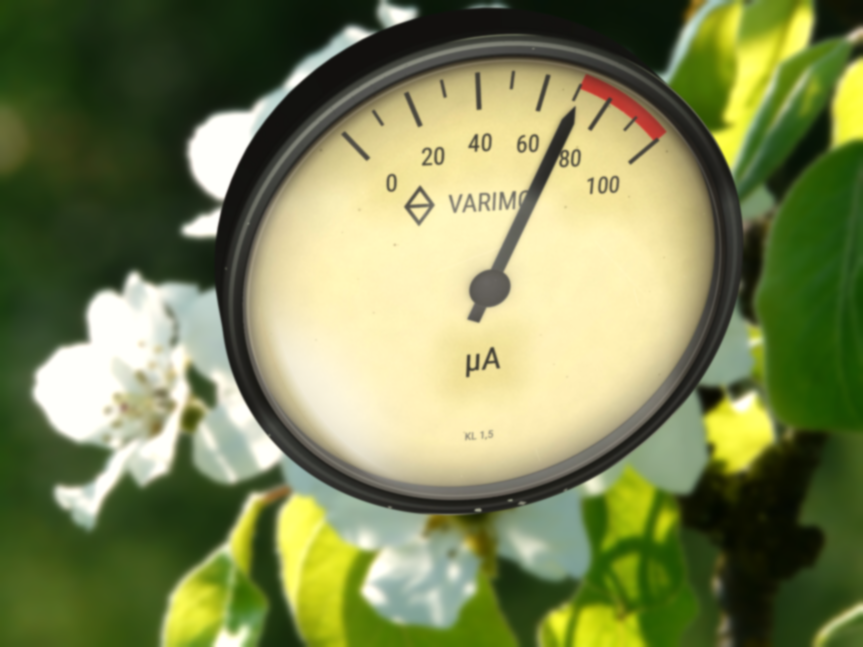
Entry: 70 µA
